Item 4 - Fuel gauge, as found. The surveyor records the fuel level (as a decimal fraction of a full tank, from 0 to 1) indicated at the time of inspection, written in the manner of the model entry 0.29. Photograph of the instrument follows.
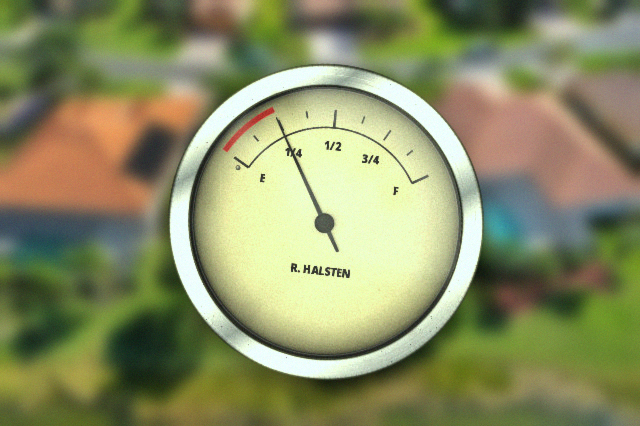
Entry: 0.25
